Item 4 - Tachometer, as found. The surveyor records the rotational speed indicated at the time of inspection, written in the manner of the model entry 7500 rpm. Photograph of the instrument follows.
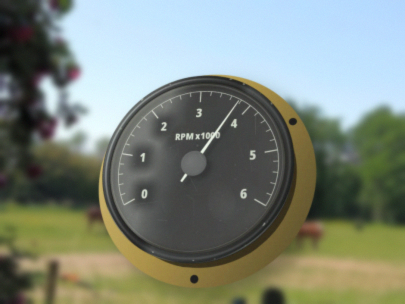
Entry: 3800 rpm
